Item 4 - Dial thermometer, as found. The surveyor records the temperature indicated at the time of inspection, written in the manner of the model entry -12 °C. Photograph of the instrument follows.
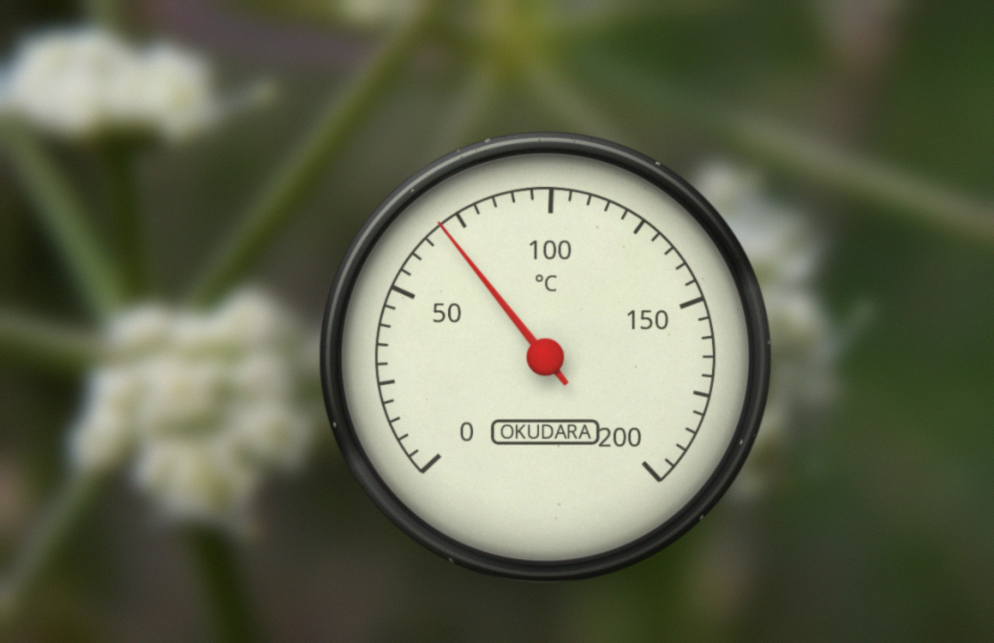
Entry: 70 °C
